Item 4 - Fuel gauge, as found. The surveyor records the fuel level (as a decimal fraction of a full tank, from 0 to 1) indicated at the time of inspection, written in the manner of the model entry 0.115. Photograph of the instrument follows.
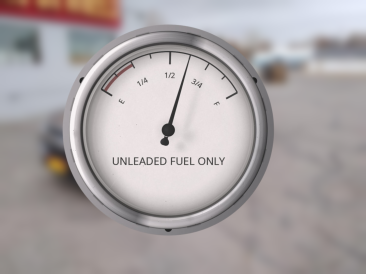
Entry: 0.625
